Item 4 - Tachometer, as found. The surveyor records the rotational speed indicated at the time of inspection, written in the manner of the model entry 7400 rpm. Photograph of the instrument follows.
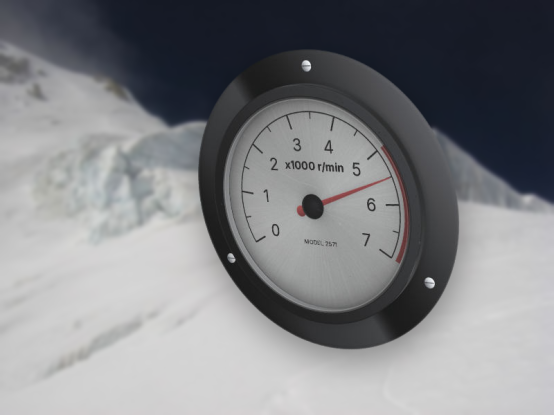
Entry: 5500 rpm
